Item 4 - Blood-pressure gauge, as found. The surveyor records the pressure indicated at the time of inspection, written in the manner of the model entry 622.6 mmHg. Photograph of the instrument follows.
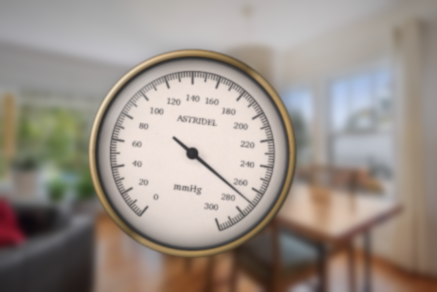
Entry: 270 mmHg
